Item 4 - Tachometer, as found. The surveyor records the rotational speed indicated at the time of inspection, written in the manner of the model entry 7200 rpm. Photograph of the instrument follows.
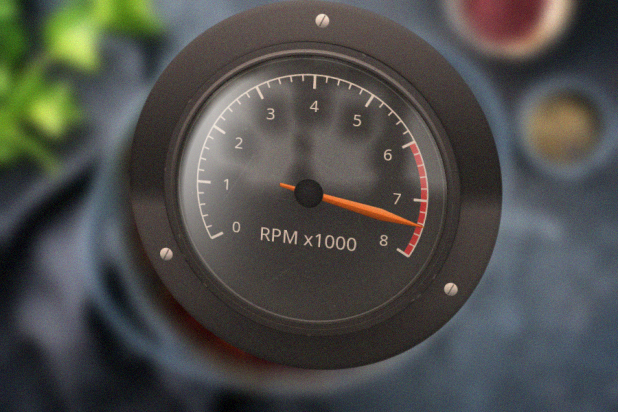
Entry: 7400 rpm
